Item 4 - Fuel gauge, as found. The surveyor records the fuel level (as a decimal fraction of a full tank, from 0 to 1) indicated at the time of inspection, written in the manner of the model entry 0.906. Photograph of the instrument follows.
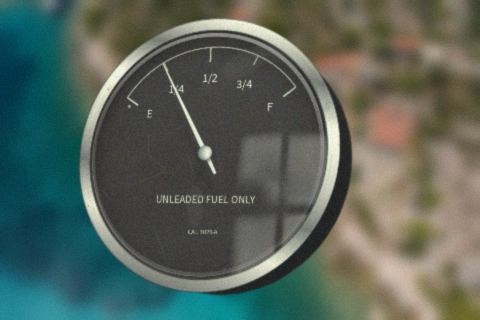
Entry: 0.25
